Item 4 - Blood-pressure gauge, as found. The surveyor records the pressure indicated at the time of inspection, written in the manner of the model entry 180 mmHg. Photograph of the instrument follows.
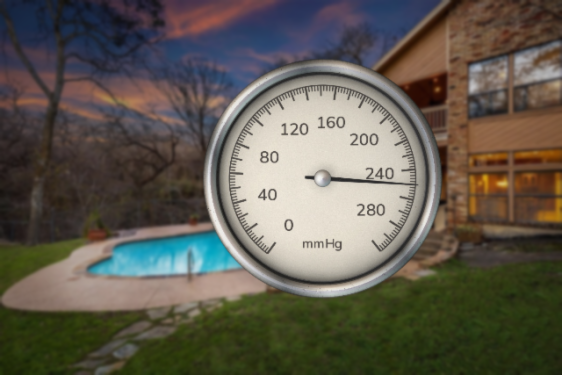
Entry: 250 mmHg
